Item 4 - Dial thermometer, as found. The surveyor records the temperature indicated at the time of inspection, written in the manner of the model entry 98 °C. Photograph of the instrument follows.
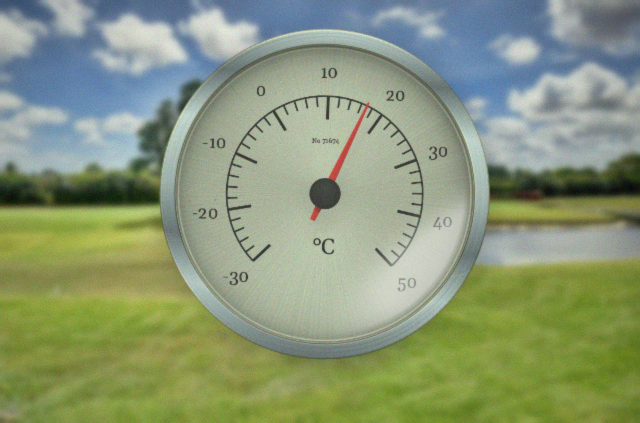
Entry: 17 °C
